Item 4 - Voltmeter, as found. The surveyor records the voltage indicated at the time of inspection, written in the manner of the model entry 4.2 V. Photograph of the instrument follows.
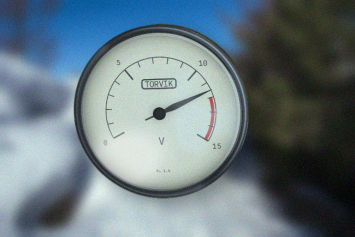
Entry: 11.5 V
